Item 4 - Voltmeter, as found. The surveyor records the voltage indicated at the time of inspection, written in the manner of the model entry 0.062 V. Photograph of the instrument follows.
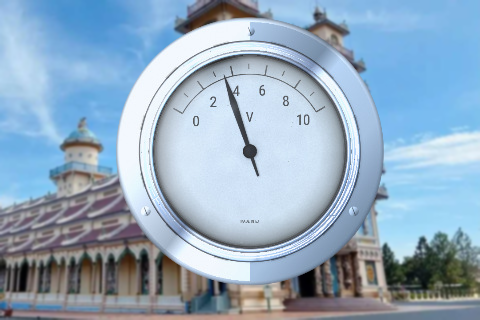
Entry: 3.5 V
